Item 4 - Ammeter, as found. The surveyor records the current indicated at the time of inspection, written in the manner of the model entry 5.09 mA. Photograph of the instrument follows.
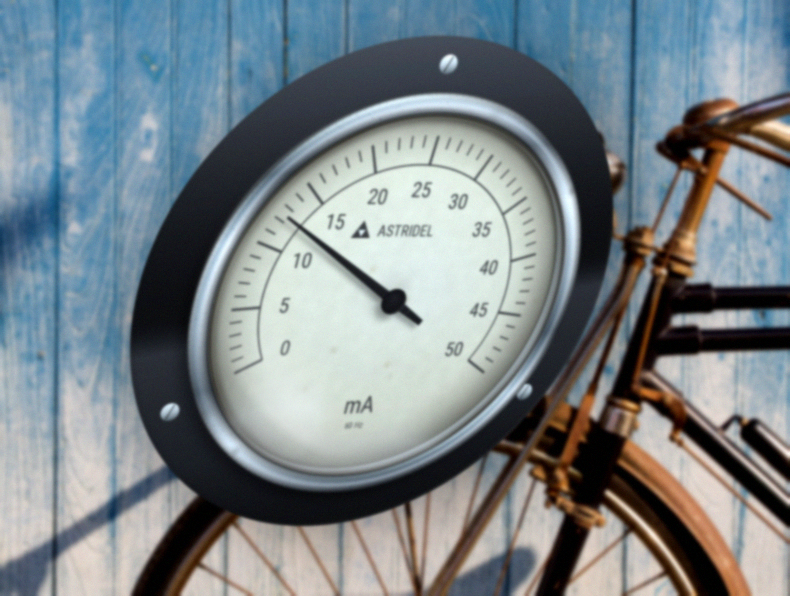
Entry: 12.5 mA
